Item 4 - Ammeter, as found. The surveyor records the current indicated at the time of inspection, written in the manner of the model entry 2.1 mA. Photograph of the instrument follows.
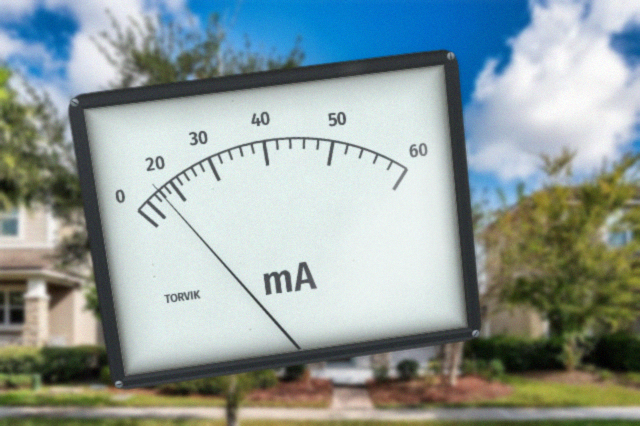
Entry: 16 mA
